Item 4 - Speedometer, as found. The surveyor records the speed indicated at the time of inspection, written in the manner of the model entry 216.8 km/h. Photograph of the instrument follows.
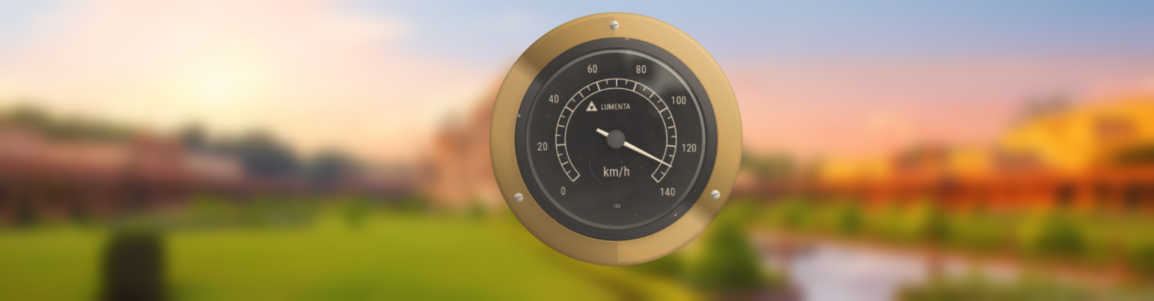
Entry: 130 km/h
